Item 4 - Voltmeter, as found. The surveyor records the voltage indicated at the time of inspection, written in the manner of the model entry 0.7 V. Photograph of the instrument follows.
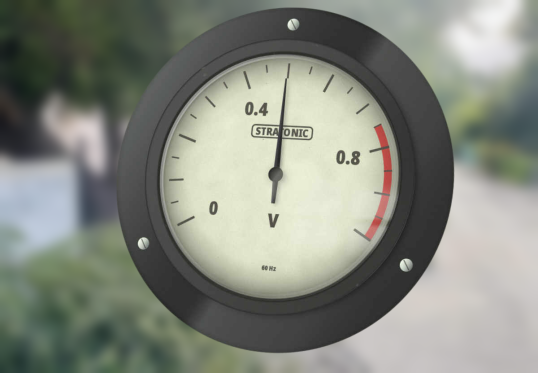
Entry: 0.5 V
